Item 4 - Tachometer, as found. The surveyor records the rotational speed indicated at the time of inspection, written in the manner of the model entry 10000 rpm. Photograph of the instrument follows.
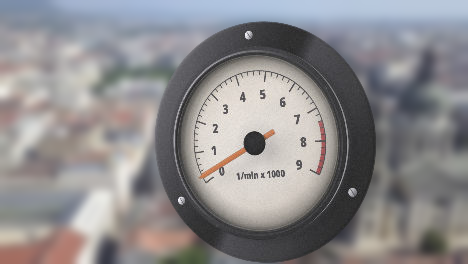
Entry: 200 rpm
